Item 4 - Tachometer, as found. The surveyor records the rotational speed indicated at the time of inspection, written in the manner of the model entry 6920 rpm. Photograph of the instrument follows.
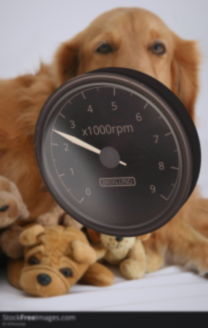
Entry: 2500 rpm
